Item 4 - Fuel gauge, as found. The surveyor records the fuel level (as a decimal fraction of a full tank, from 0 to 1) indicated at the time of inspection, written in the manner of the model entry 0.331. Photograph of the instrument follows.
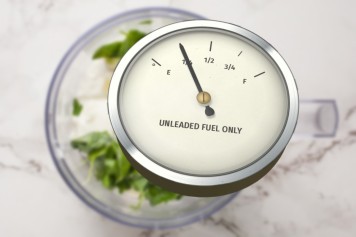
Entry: 0.25
